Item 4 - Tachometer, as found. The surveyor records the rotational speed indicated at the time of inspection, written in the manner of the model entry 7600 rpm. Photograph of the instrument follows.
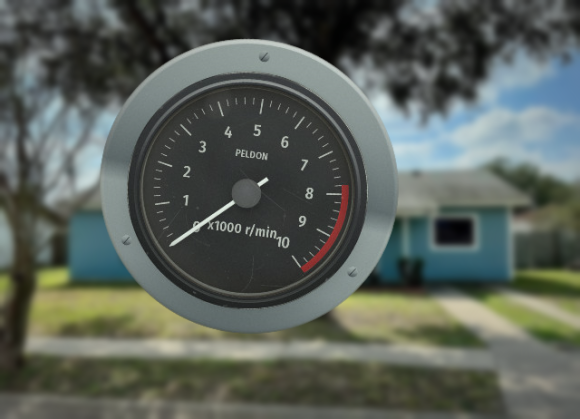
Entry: 0 rpm
